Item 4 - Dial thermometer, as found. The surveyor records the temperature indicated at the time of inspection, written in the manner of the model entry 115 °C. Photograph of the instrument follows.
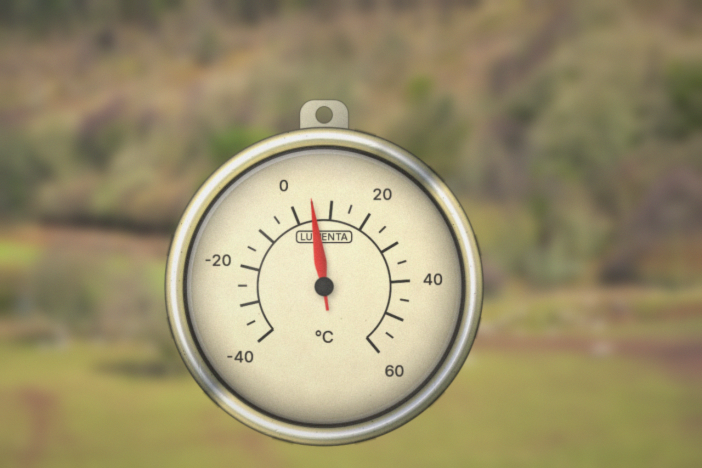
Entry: 5 °C
